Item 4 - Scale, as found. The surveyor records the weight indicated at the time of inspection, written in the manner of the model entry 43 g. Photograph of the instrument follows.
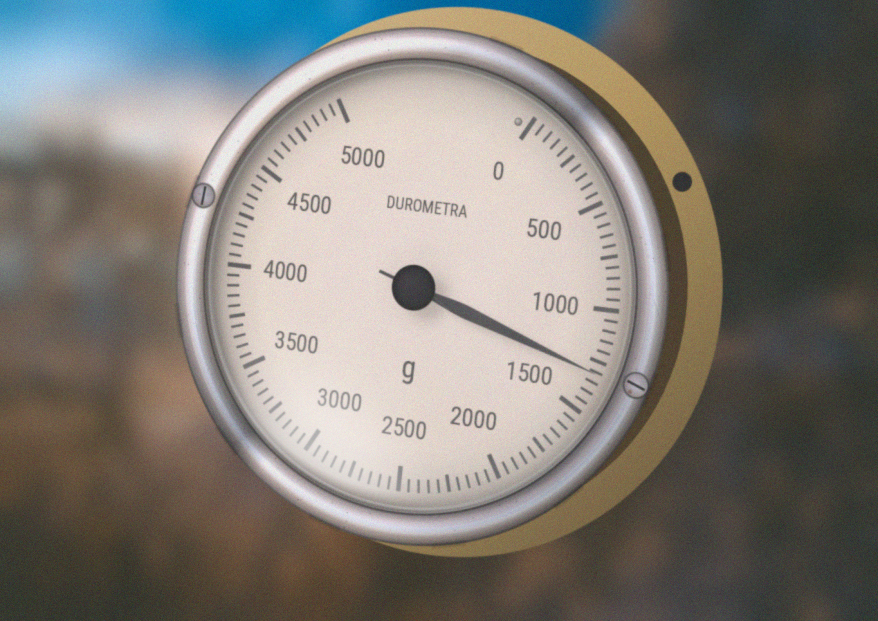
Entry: 1300 g
